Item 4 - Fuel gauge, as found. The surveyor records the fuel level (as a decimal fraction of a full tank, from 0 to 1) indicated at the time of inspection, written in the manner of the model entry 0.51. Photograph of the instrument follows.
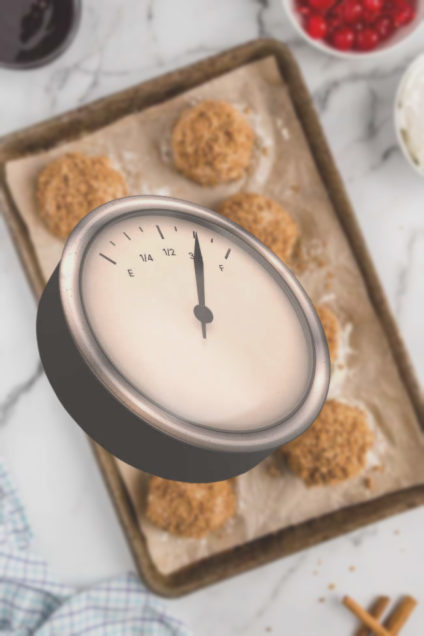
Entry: 0.75
